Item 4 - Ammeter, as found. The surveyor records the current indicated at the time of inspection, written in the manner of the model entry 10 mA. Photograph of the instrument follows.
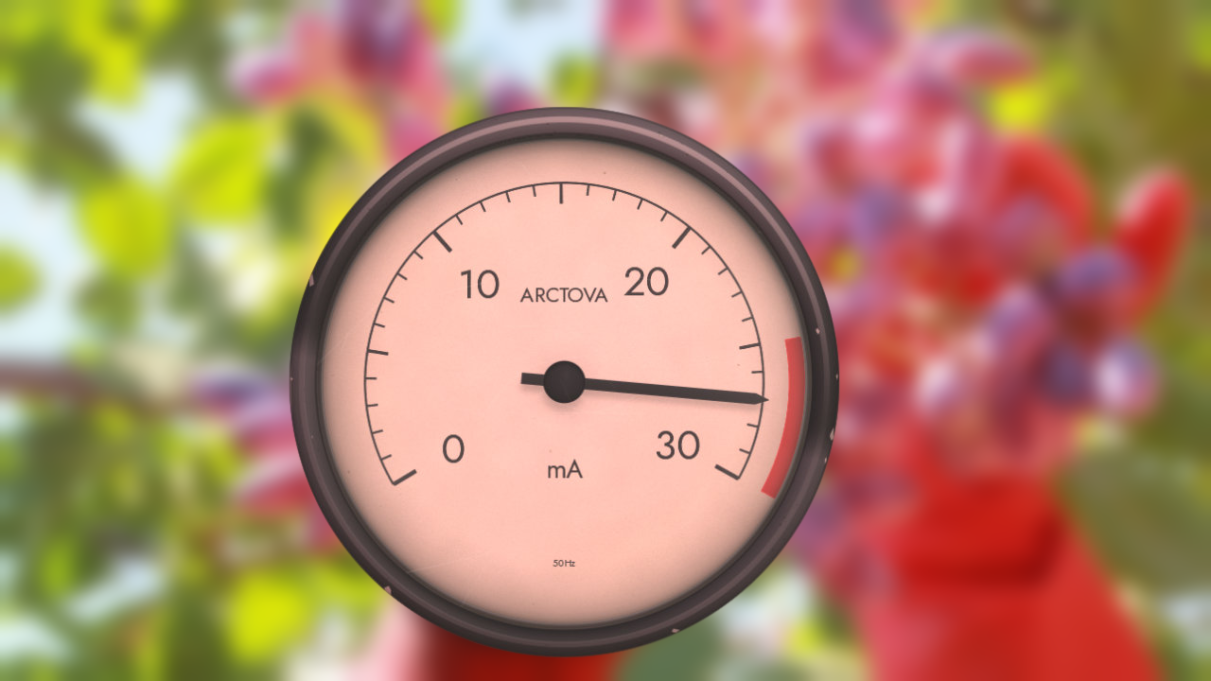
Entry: 27 mA
